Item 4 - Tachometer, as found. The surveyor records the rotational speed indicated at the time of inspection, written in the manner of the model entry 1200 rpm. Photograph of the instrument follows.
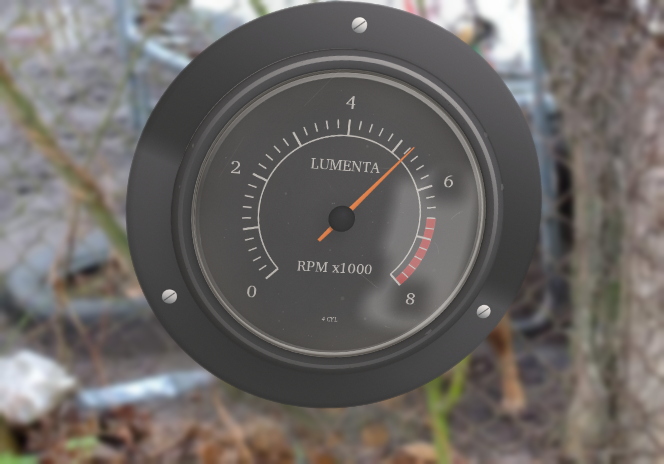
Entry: 5200 rpm
